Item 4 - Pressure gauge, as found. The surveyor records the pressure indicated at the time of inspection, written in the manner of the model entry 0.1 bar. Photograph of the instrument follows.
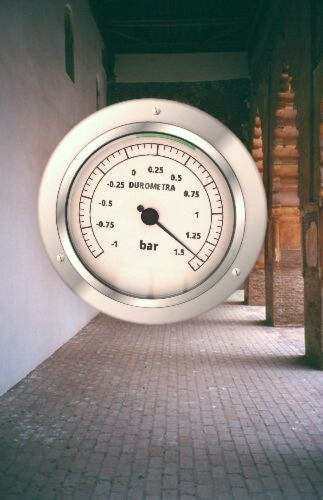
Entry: 1.4 bar
